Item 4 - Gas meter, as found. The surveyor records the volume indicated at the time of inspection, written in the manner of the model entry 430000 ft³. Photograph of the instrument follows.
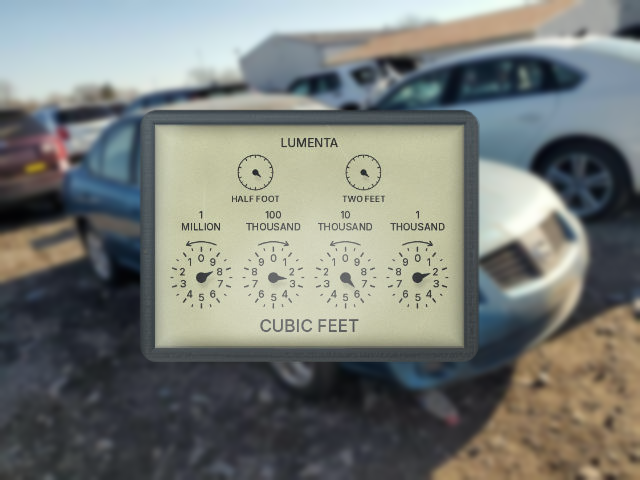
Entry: 826200 ft³
